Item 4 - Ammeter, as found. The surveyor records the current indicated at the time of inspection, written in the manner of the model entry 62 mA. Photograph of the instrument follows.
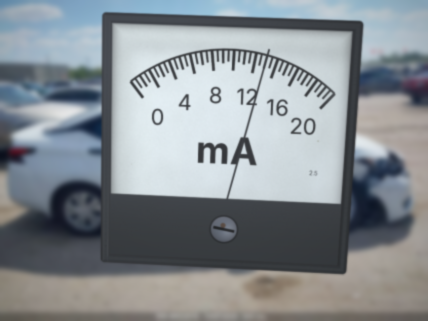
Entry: 13 mA
